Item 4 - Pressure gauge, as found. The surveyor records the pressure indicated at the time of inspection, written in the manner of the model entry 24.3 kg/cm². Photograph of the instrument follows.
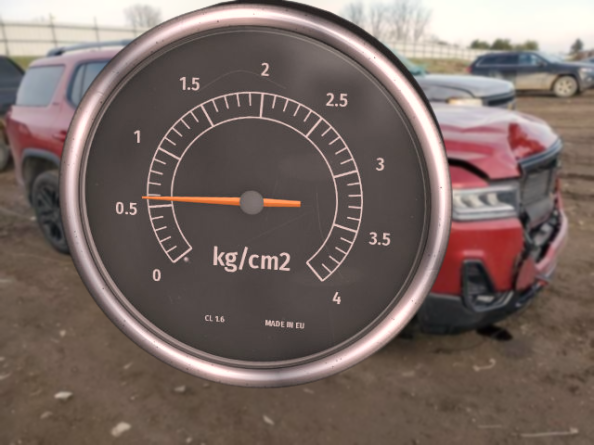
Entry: 0.6 kg/cm²
